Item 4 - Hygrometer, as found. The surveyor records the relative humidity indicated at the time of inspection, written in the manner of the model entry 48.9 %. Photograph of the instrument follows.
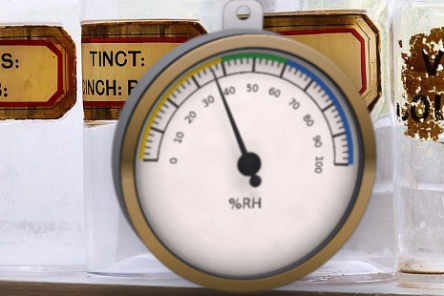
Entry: 36 %
